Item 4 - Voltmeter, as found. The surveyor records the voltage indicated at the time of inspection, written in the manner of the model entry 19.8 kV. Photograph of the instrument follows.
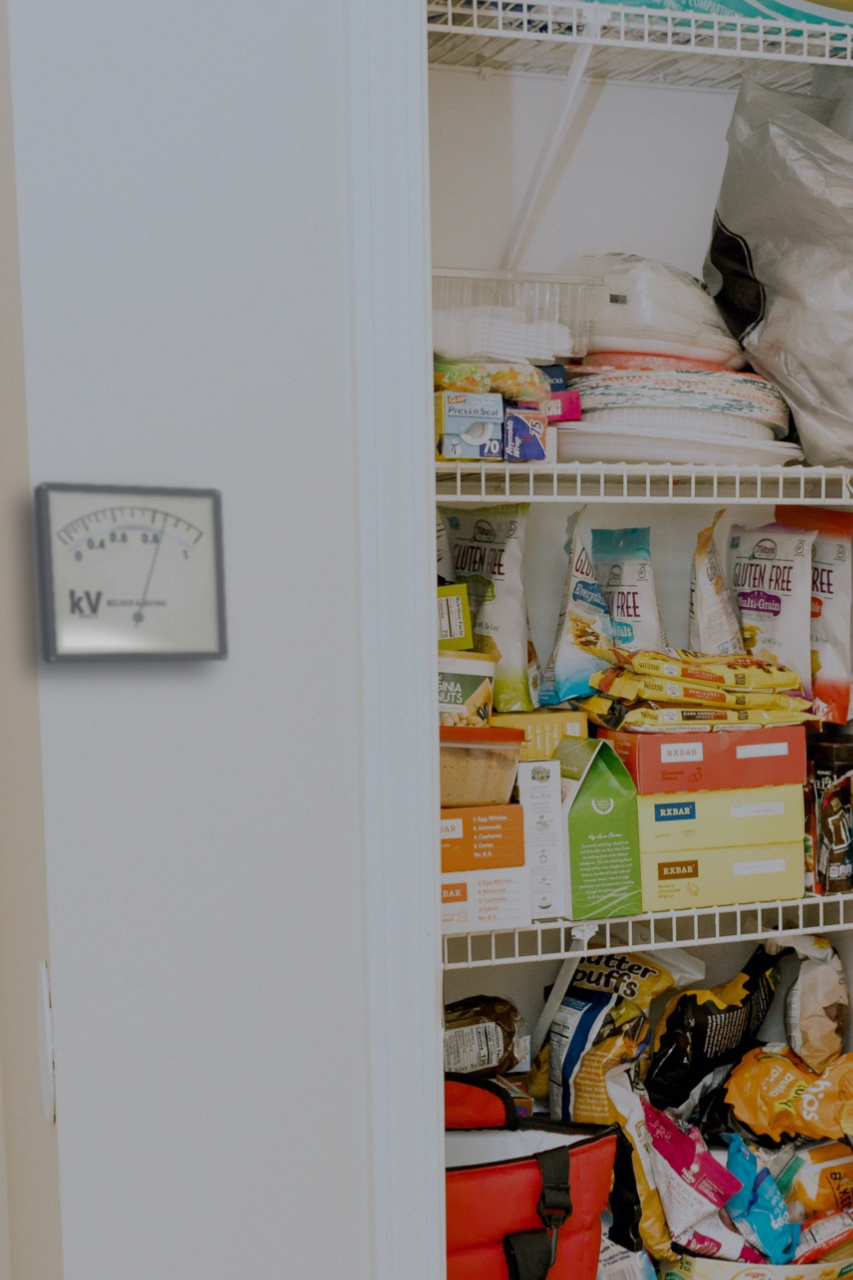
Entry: 0.85 kV
